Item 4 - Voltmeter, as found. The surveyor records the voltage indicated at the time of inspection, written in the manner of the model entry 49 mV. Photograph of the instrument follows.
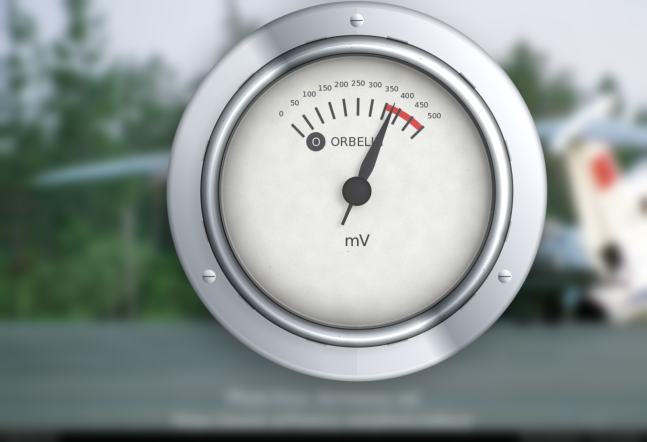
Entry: 375 mV
